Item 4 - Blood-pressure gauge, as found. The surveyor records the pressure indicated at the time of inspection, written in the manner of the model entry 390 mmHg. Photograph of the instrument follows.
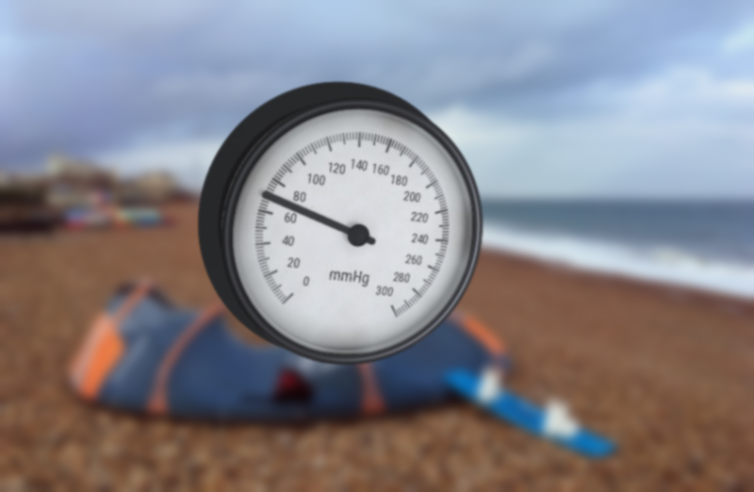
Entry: 70 mmHg
